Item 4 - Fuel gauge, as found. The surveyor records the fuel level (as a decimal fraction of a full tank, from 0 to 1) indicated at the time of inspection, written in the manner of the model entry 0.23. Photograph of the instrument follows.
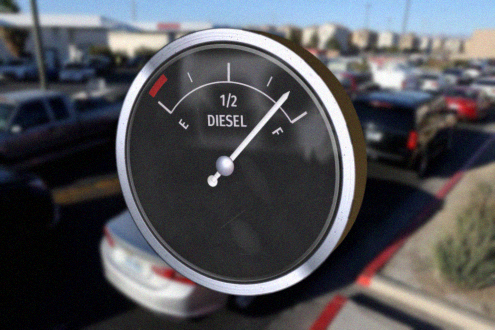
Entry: 0.875
